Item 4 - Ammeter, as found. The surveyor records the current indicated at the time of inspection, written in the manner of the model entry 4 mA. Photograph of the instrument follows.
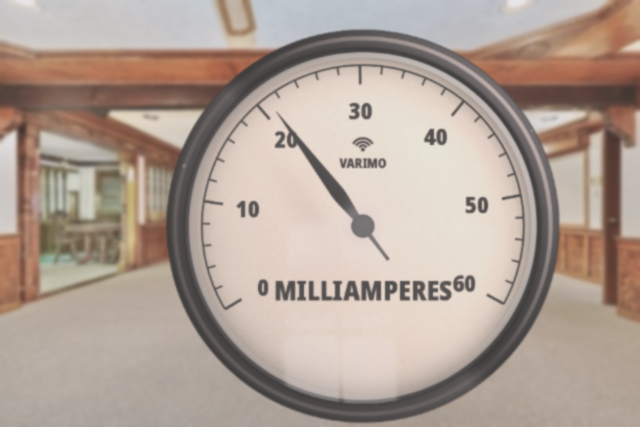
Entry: 21 mA
